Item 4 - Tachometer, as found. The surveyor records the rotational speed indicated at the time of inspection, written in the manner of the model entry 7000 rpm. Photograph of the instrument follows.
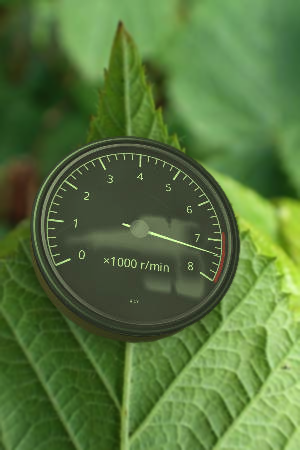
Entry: 7400 rpm
